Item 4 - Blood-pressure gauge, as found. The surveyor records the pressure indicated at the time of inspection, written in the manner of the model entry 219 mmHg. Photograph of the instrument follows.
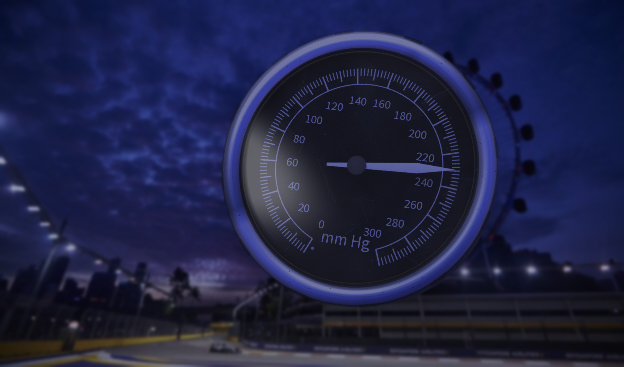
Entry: 230 mmHg
